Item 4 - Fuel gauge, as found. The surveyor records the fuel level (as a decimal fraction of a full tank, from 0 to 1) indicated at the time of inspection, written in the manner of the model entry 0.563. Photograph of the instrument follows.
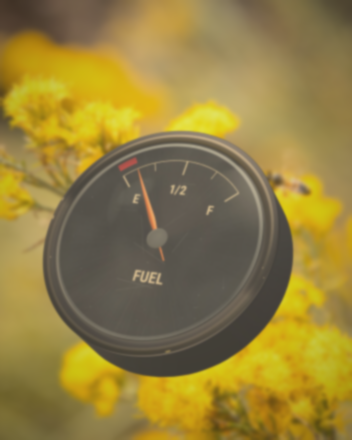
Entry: 0.125
